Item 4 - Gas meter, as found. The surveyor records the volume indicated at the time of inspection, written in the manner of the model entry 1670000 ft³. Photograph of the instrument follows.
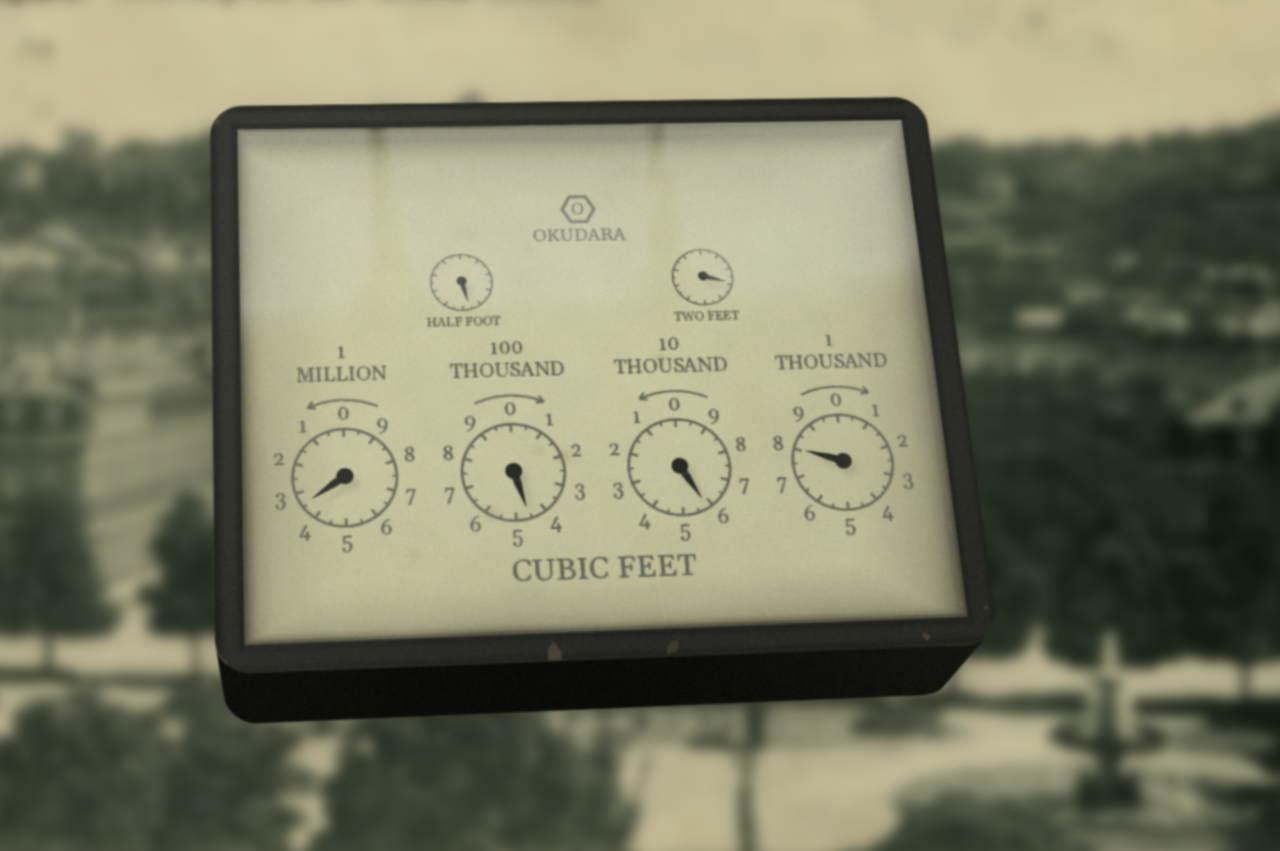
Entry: 345800 ft³
